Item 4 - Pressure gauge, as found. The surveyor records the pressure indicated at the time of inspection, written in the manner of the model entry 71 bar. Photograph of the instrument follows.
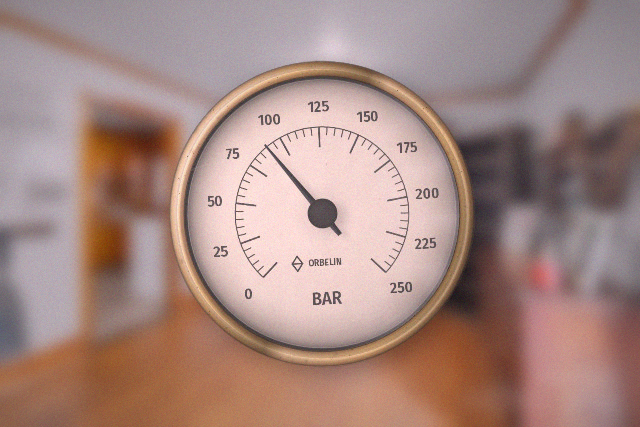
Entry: 90 bar
